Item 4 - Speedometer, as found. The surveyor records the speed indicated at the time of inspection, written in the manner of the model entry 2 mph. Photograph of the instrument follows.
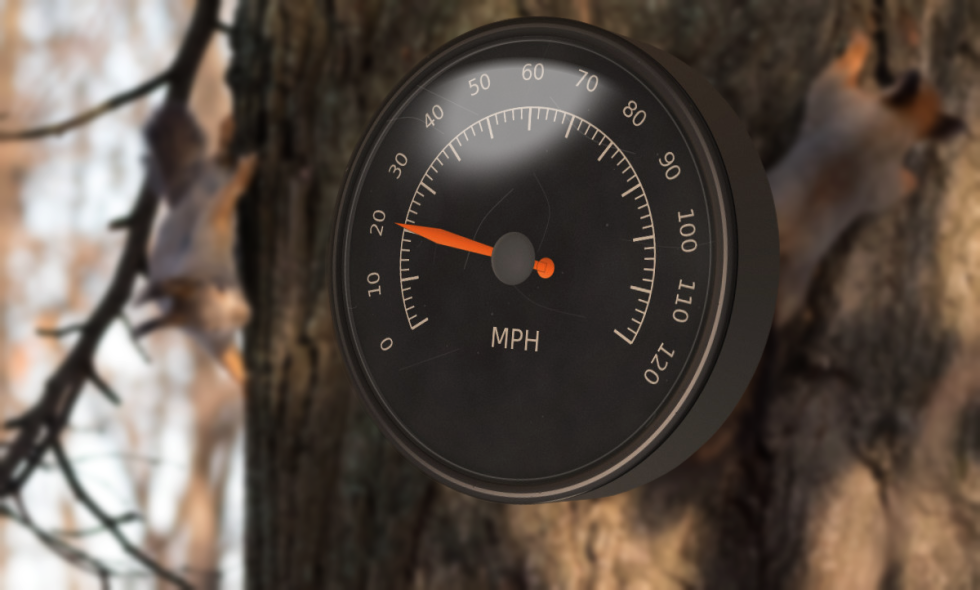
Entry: 21 mph
